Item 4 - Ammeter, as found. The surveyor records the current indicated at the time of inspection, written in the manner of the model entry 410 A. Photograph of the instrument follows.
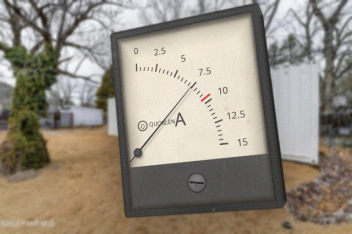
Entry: 7.5 A
